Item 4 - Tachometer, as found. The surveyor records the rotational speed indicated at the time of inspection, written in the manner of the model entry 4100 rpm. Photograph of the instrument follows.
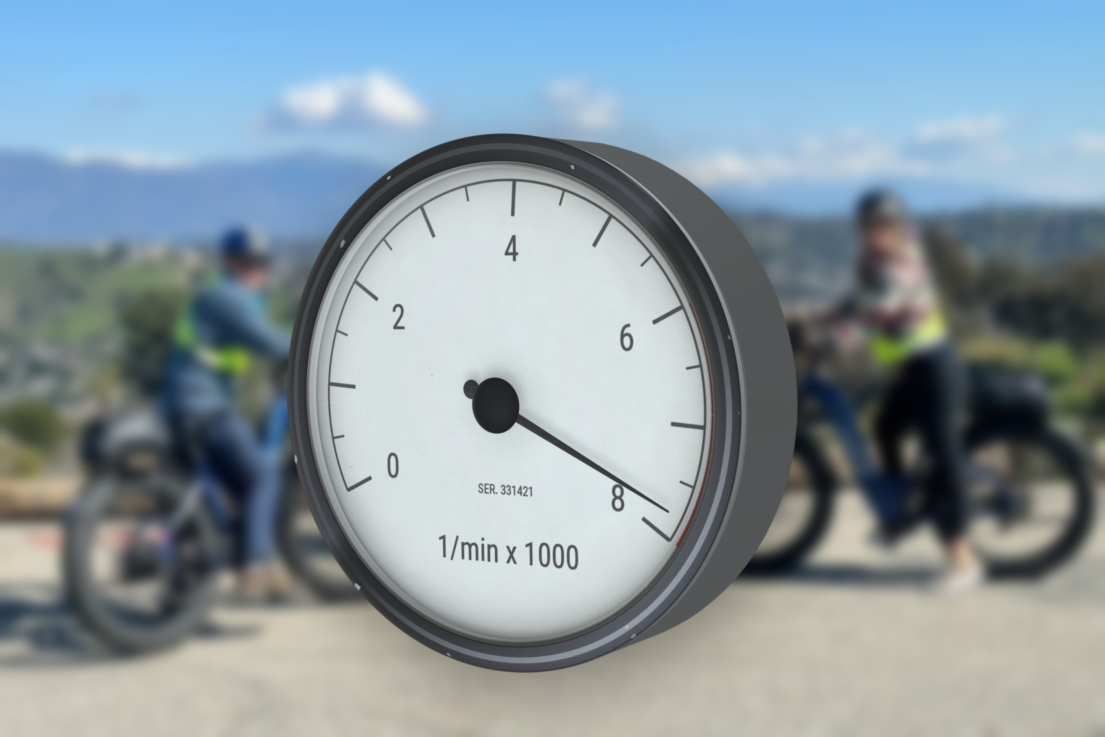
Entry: 7750 rpm
